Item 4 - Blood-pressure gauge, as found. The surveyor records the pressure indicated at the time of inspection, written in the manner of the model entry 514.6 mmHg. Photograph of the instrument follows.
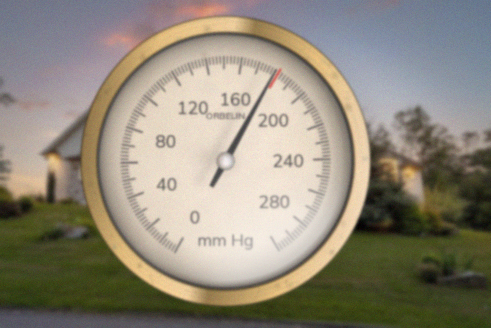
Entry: 180 mmHg
